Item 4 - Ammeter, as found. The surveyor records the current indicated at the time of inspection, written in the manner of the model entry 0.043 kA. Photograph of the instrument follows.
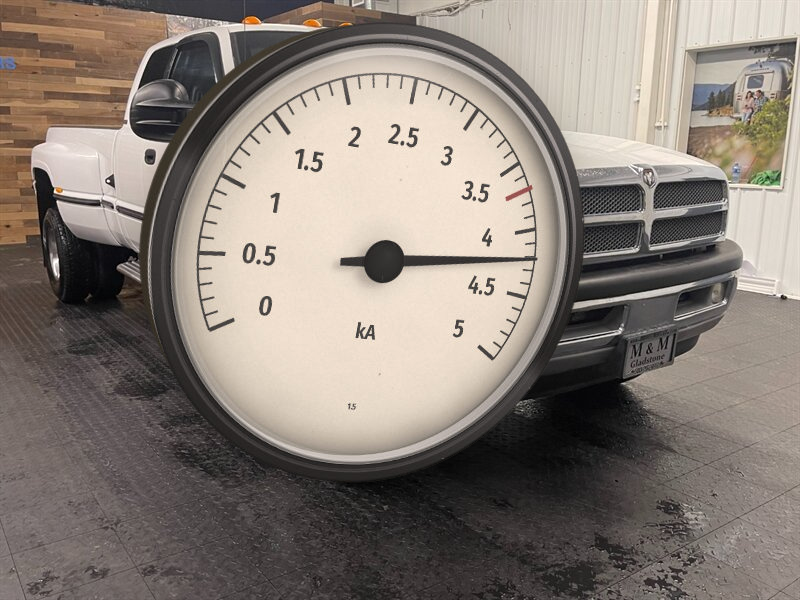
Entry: 4.2 kA
